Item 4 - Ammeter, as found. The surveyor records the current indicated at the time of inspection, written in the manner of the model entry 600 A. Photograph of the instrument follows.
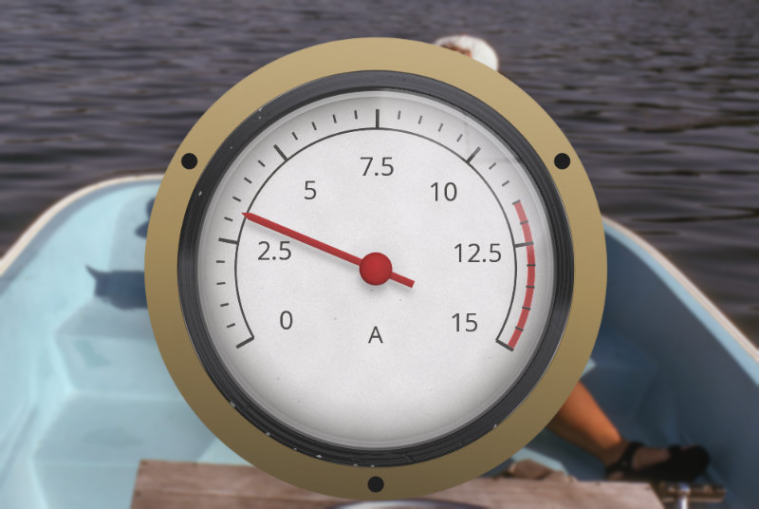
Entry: 3.25 A
